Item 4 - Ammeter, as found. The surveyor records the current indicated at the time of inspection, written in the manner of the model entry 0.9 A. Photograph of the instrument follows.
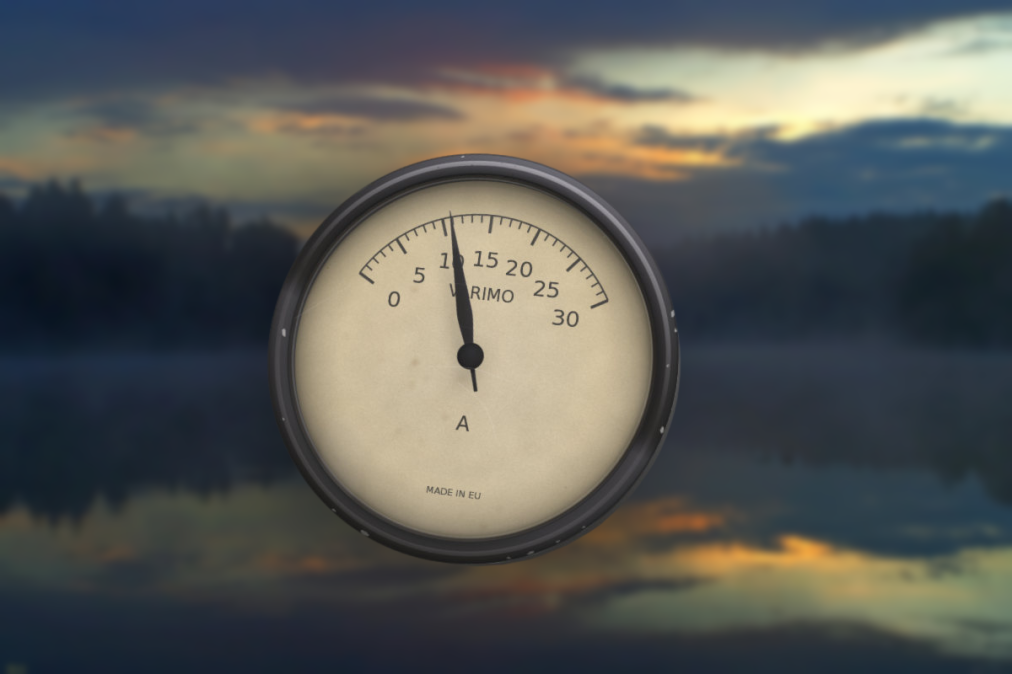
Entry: 11 A
